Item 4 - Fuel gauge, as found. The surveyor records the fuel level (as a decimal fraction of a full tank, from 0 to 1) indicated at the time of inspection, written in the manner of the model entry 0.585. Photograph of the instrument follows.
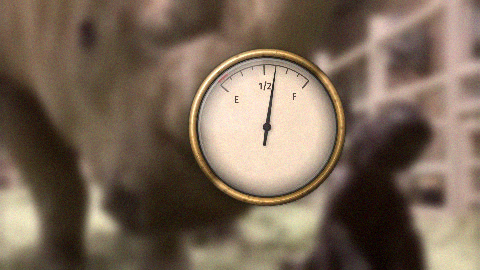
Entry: 0.625
